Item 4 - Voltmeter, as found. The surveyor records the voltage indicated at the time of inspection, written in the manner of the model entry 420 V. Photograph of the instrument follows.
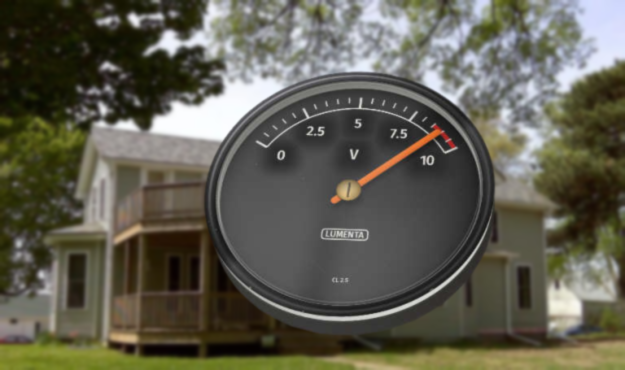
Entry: 9 V
